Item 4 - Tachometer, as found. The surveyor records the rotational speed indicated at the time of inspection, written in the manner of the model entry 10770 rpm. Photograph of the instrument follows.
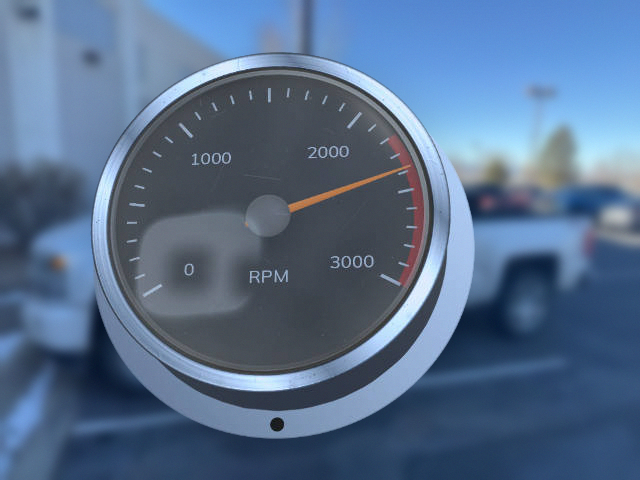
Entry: 2400 rpm
